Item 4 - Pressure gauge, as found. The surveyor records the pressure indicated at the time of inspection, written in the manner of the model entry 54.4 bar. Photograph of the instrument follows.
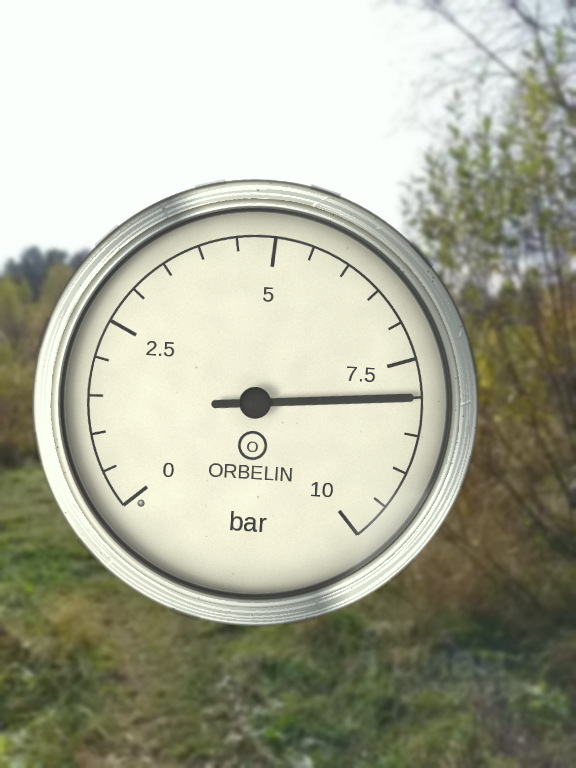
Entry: 8 bar
